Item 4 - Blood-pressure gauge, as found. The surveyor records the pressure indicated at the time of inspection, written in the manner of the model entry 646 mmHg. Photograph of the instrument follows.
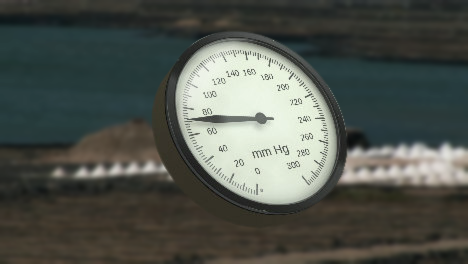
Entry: 70 mmHg
